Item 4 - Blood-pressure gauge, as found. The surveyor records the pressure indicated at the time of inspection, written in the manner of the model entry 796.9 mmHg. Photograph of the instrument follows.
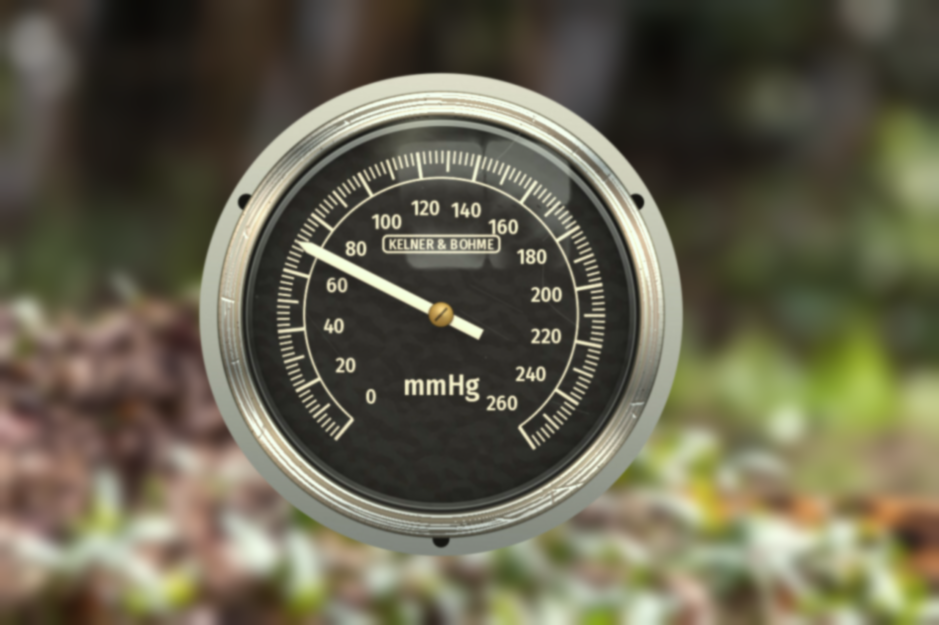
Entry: 70 mmHg
